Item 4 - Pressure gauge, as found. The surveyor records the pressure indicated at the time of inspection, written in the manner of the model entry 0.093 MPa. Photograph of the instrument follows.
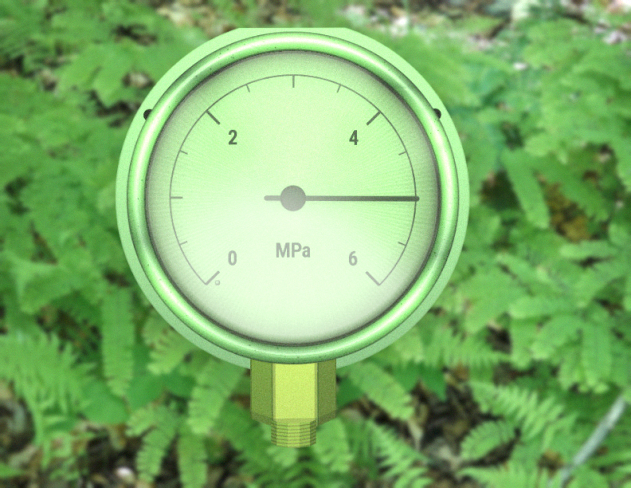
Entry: 5 MPa
